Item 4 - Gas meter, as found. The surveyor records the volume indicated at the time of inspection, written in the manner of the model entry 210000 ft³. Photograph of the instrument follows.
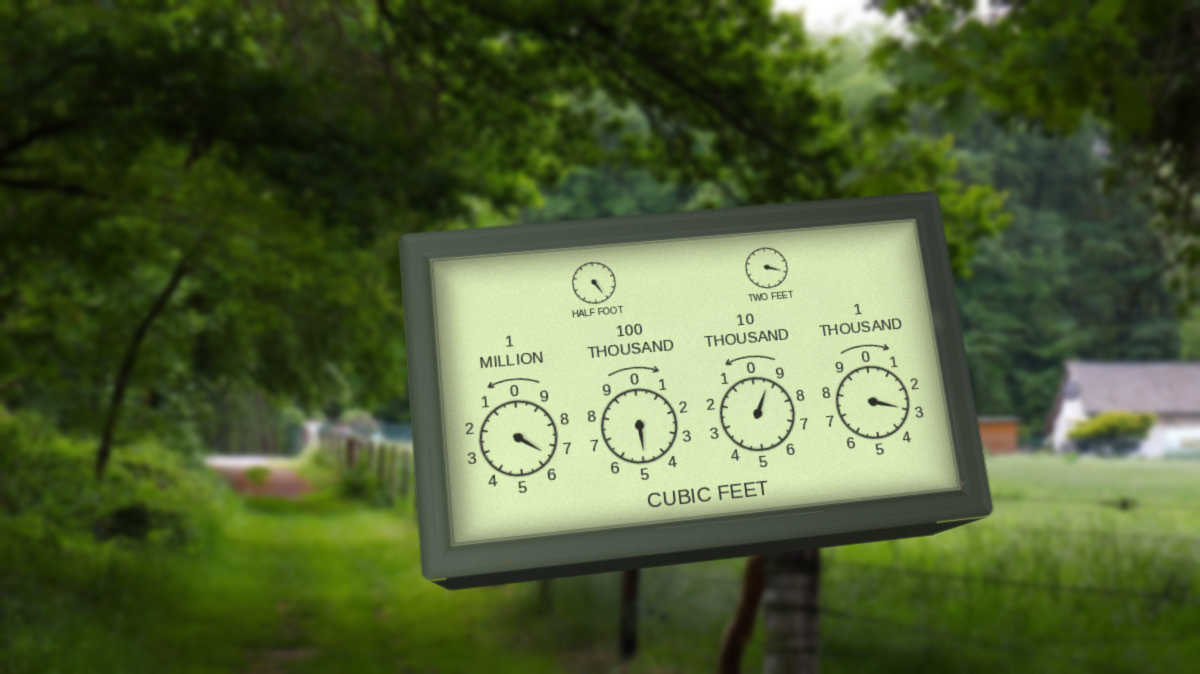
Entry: 649300 ft³
